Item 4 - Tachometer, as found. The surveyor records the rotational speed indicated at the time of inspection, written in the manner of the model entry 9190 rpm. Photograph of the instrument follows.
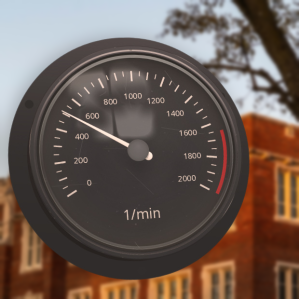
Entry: 500 rpm
